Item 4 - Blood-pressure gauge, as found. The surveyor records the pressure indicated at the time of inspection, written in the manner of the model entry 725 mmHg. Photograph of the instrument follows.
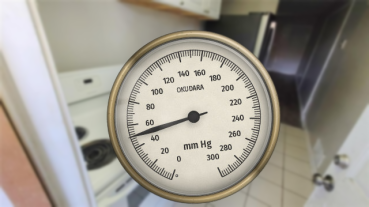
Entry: 50 mmHg
